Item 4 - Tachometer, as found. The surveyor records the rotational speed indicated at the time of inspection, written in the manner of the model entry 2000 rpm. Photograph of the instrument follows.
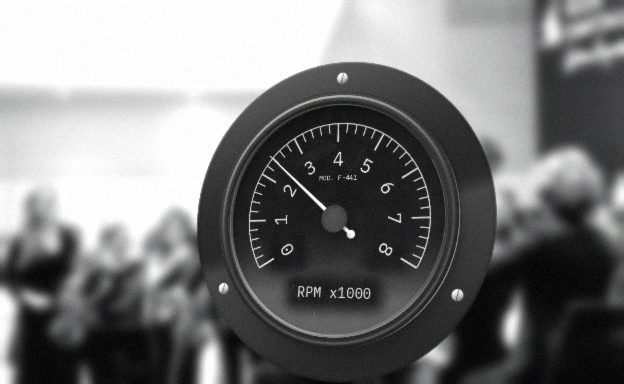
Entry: 2400 rpm
